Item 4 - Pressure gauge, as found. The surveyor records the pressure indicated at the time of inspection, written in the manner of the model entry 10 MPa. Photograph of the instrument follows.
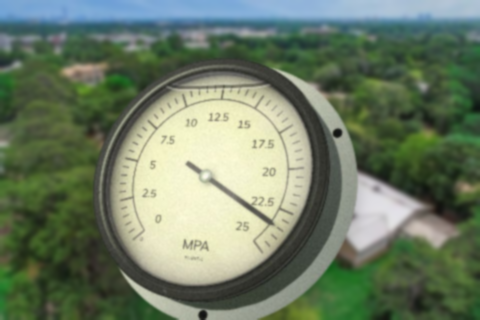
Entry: 23.5 MPa
